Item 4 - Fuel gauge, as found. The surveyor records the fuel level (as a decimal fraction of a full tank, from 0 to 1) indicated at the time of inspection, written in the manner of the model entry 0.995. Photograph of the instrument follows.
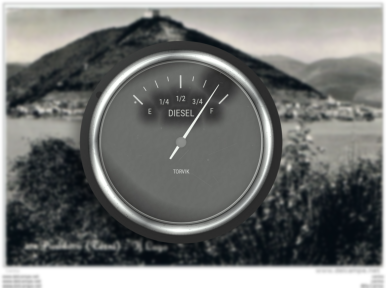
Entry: 0.875
